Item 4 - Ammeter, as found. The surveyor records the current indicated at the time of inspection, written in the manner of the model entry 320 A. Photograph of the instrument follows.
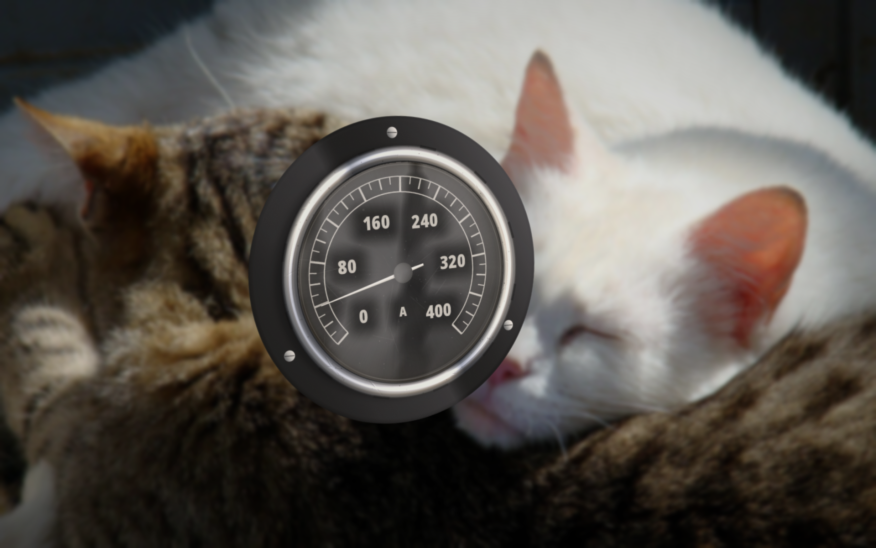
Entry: 40 A
